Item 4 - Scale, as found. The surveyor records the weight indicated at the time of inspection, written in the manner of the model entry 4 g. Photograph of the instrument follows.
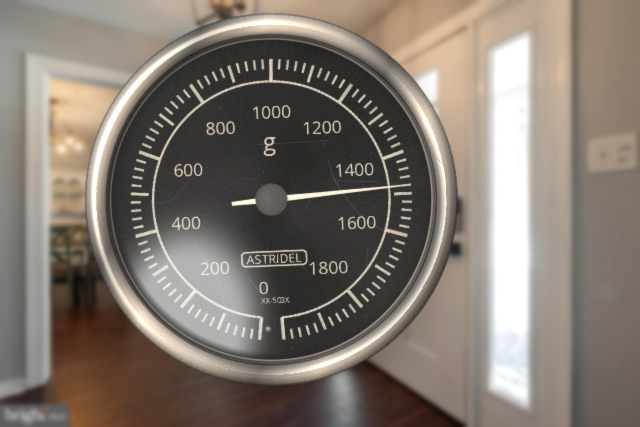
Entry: 1480 g
